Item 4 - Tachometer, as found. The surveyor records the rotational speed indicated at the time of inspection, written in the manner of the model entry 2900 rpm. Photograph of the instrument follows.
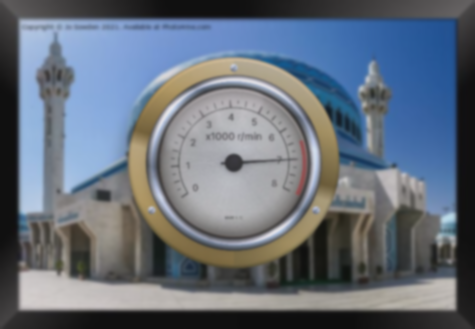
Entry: 7000 rpm
